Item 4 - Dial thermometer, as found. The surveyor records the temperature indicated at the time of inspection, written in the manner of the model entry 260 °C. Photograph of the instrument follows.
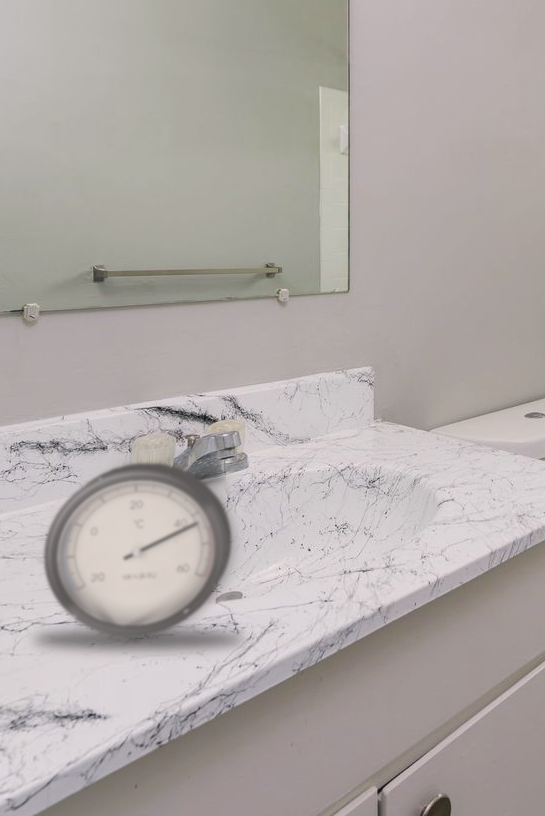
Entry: 42.5 °C
